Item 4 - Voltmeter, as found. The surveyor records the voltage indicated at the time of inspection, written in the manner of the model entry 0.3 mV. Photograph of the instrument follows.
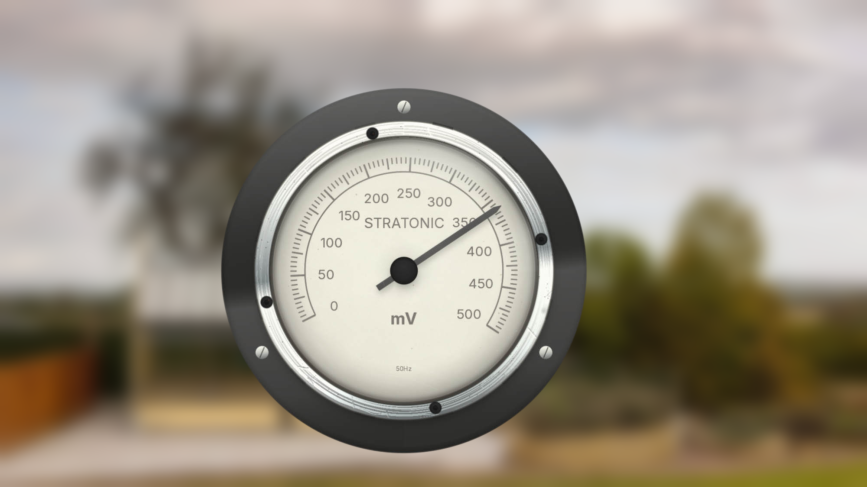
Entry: 360 mV
